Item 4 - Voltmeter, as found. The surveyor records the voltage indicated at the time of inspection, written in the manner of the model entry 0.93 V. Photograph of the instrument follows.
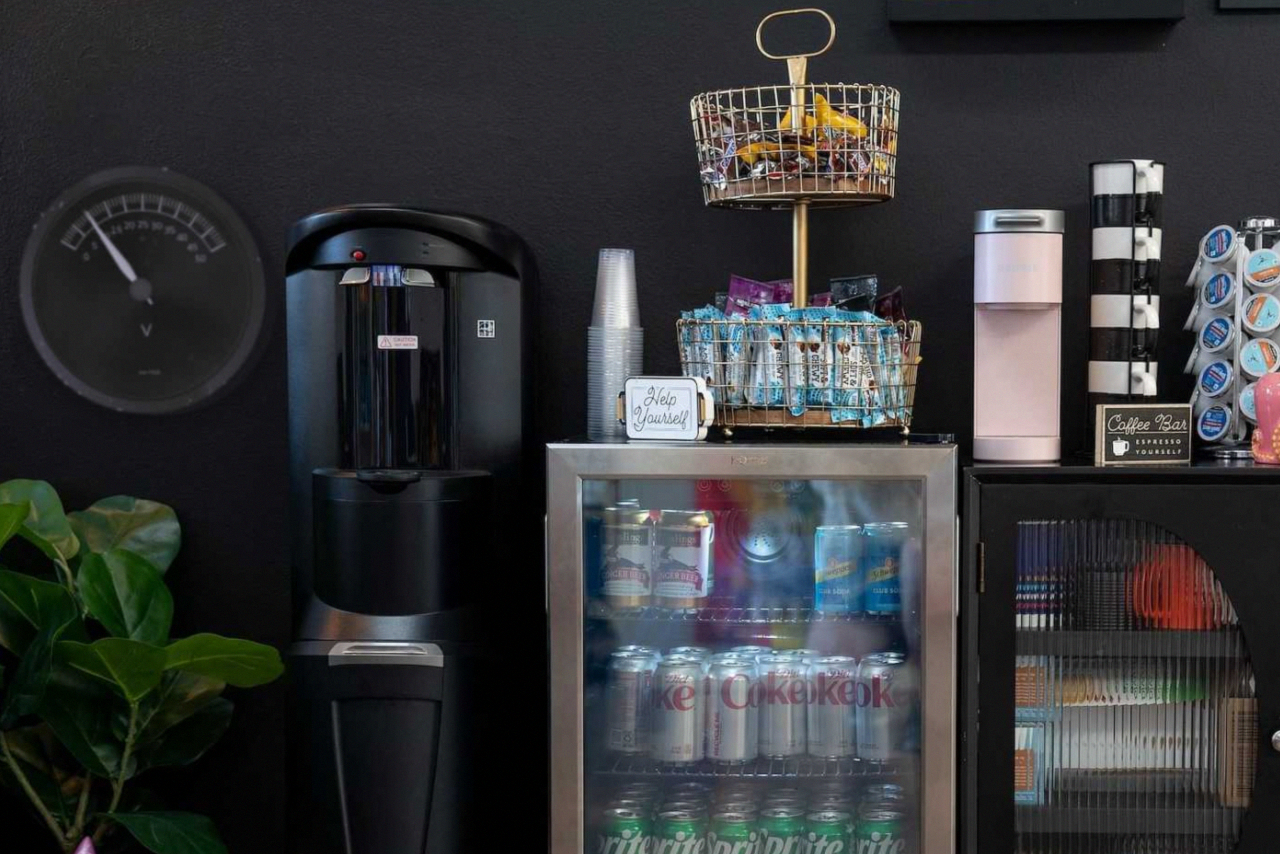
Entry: 10 V
